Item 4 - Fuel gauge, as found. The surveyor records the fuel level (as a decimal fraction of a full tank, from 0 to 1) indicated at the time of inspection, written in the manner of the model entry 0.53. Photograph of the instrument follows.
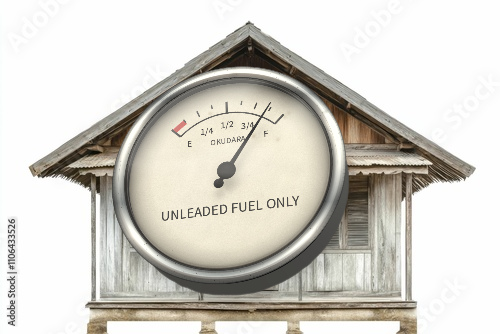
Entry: 0.875
